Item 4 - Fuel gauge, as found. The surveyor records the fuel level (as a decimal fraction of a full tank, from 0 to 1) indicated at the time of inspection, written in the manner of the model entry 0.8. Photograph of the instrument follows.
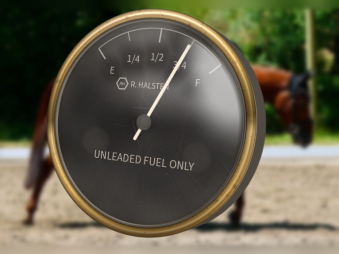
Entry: 0.75
